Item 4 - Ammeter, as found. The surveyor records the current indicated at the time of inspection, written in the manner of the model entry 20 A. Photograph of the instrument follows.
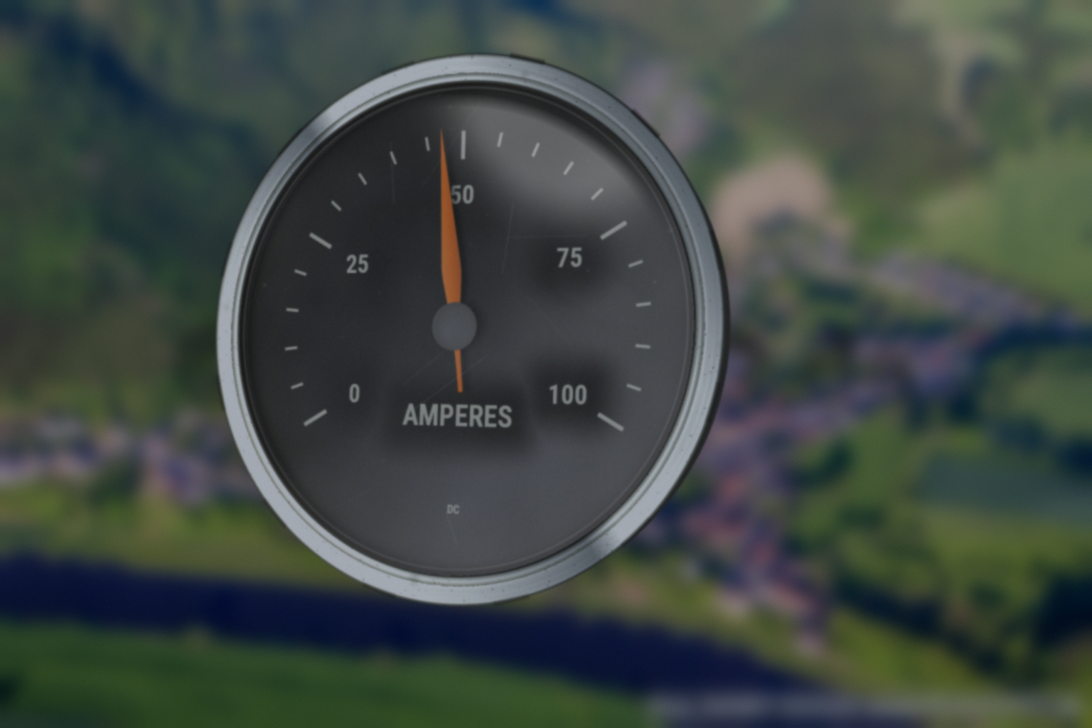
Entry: 47.5 A
